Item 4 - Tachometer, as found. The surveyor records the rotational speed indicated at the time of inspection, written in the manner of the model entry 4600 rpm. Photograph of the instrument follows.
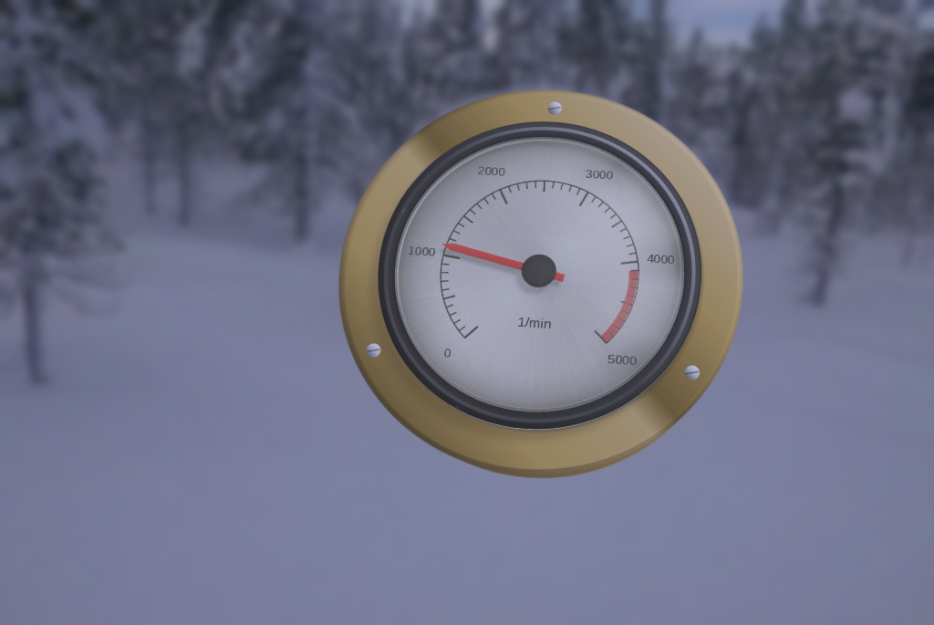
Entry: 1100 rpm
